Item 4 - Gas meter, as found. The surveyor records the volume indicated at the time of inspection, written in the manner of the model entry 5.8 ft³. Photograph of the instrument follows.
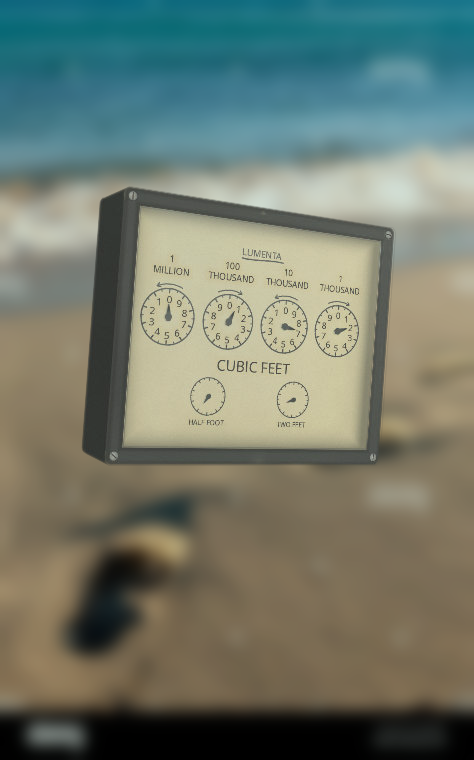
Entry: 7200 ft³
